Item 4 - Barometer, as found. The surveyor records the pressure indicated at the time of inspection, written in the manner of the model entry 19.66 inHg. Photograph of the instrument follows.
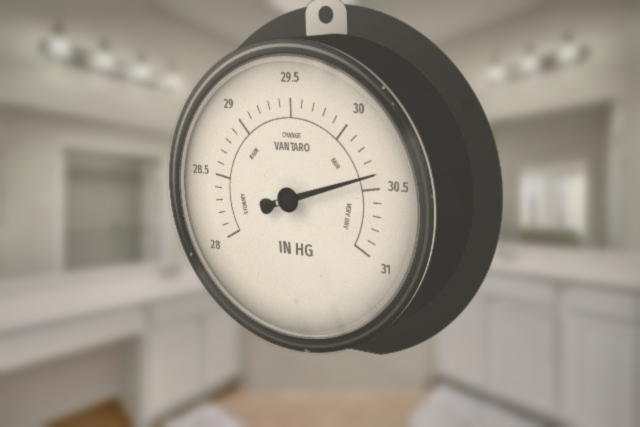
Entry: 30.4 inHg
